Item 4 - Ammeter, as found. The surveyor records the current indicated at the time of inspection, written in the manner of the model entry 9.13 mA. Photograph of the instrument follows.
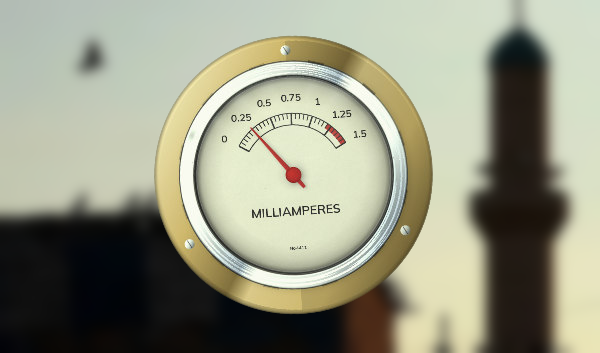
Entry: 0.25 mA
